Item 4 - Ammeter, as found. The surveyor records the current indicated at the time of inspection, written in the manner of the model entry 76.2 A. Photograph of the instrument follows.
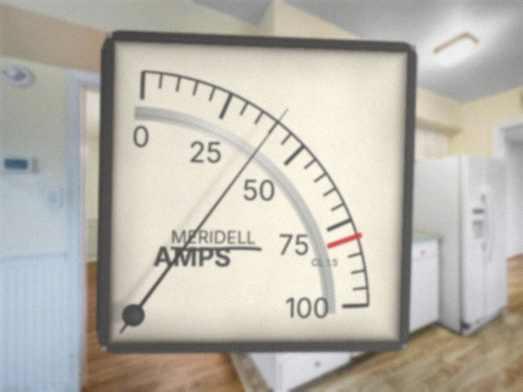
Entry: 40 A
